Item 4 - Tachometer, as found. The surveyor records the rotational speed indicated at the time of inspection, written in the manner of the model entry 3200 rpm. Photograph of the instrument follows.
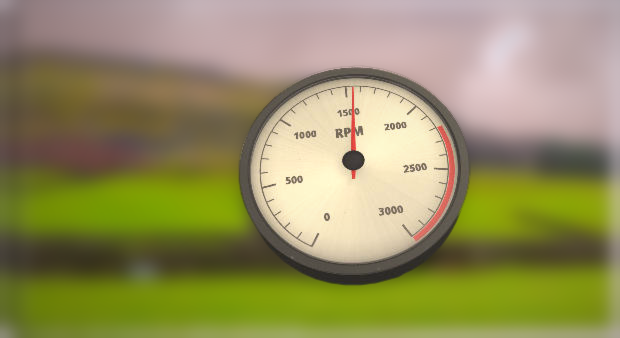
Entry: 1550 rpm
